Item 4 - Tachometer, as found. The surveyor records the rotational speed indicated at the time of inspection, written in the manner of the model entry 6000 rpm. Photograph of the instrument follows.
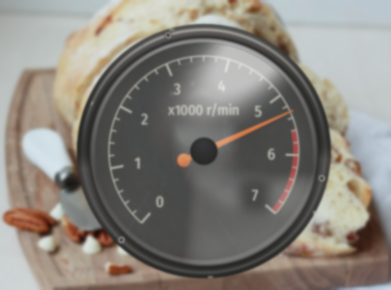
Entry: 5300 rpm
